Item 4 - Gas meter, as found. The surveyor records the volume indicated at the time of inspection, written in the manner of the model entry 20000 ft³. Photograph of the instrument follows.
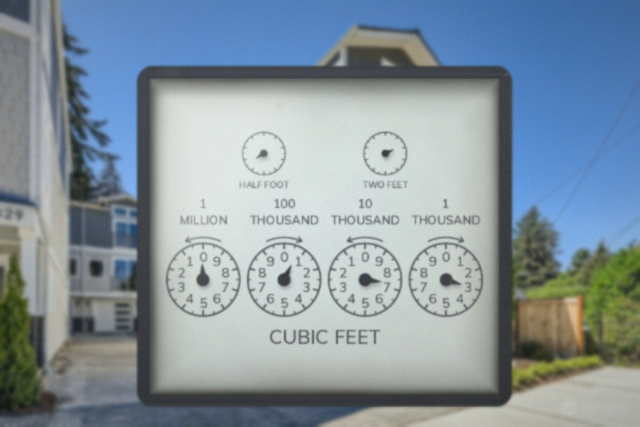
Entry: 7300 ft³
